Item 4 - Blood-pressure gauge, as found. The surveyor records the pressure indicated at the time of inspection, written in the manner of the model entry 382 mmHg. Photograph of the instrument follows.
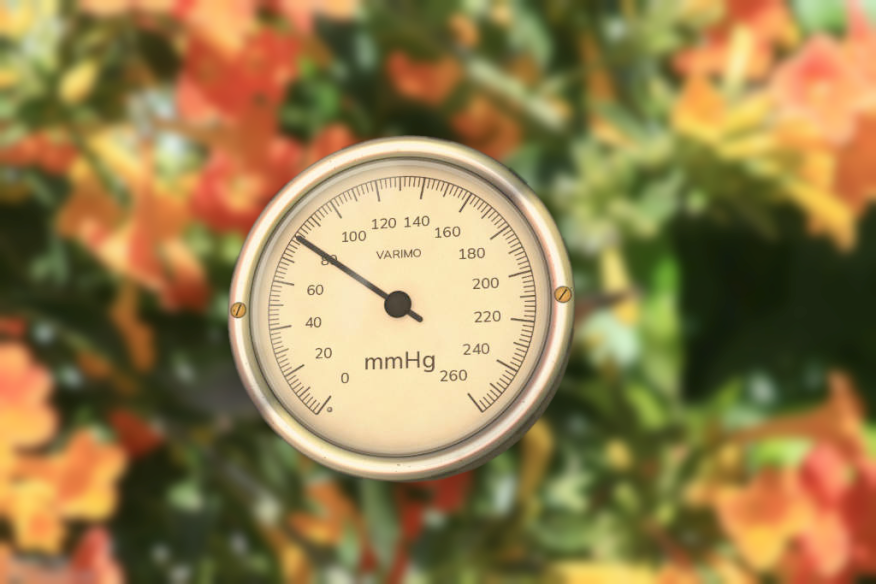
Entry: 80 mmHg
